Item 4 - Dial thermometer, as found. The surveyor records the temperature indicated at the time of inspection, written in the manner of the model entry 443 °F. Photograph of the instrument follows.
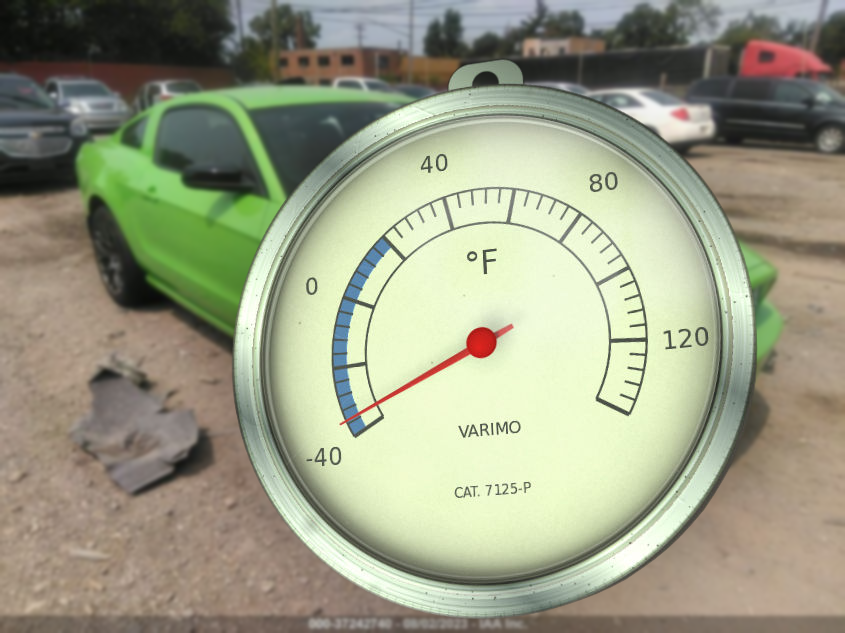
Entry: -36 °F
